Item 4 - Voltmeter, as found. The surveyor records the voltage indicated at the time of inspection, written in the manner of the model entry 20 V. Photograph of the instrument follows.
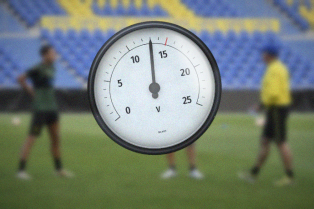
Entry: 13 V
